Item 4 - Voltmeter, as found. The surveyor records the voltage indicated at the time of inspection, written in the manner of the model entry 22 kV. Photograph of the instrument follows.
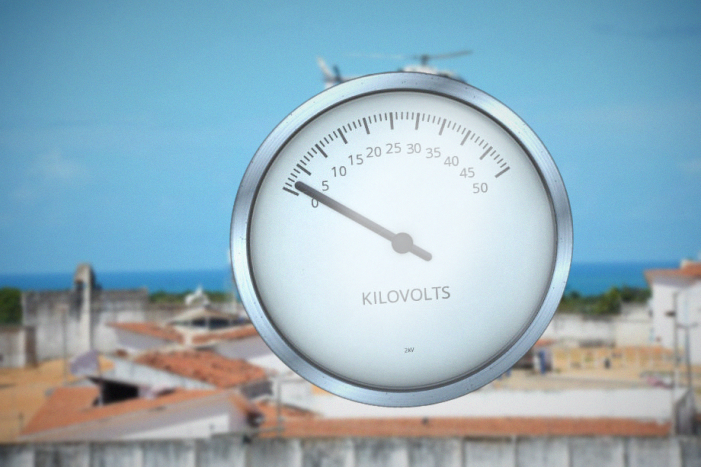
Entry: 2 kV
